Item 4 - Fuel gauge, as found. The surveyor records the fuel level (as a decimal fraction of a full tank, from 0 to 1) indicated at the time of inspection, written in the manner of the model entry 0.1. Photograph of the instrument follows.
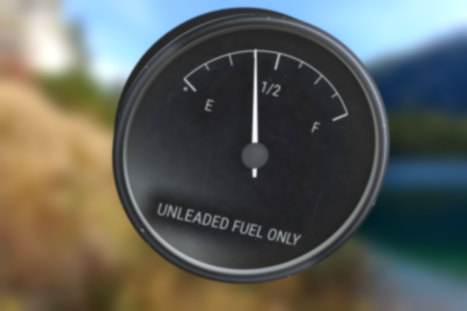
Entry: 0.375
